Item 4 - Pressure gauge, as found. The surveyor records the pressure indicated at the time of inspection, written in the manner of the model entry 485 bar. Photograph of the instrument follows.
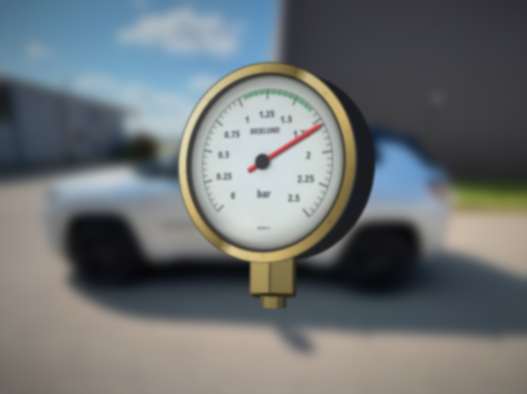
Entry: 1.8 bar
